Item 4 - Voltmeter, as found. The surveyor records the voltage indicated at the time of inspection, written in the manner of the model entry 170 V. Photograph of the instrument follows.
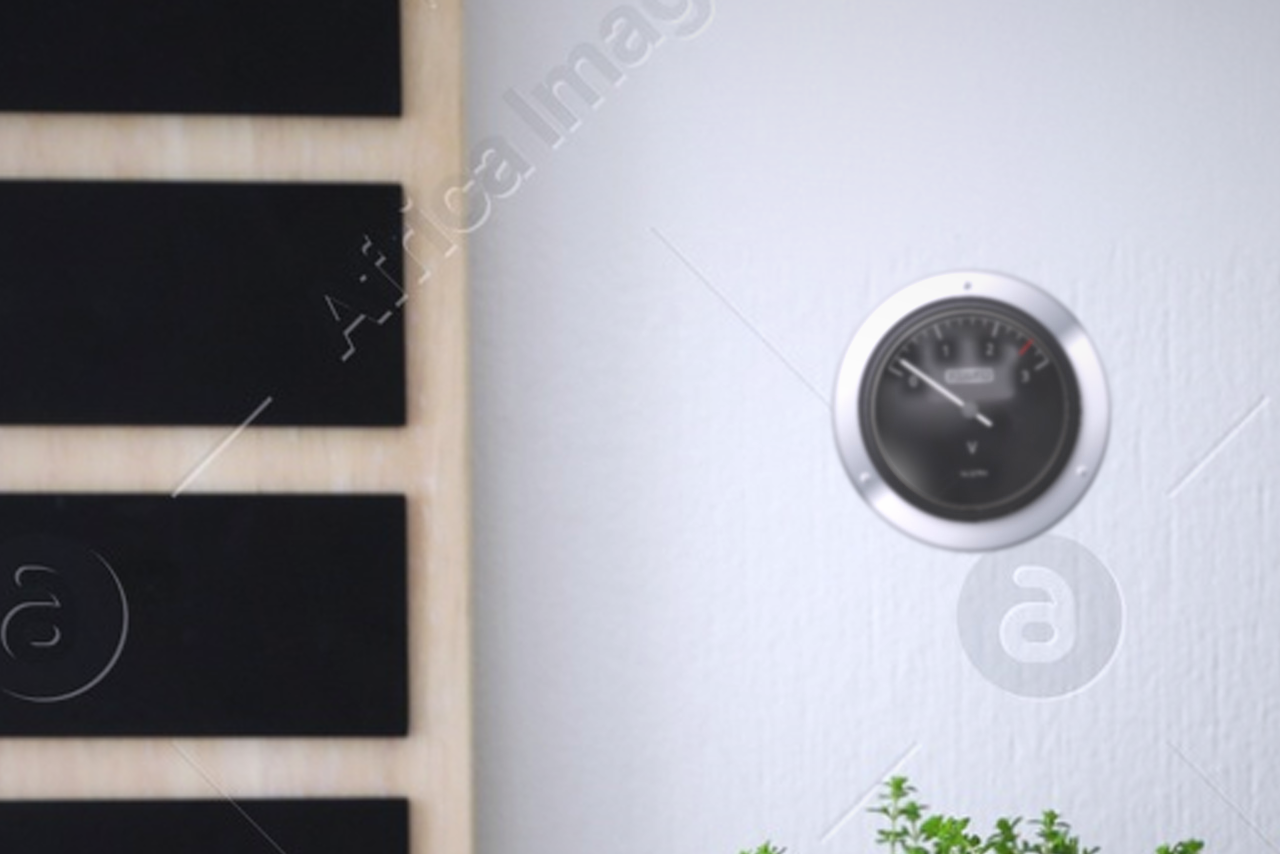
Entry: 0.2 V
